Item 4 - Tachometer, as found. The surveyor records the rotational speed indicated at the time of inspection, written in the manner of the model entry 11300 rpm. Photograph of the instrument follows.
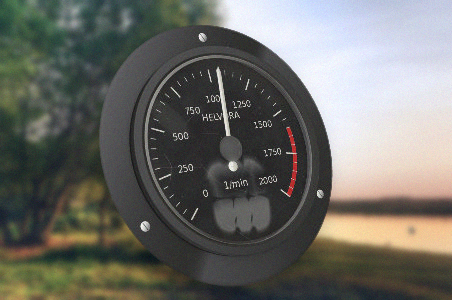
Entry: 1050 rpm
